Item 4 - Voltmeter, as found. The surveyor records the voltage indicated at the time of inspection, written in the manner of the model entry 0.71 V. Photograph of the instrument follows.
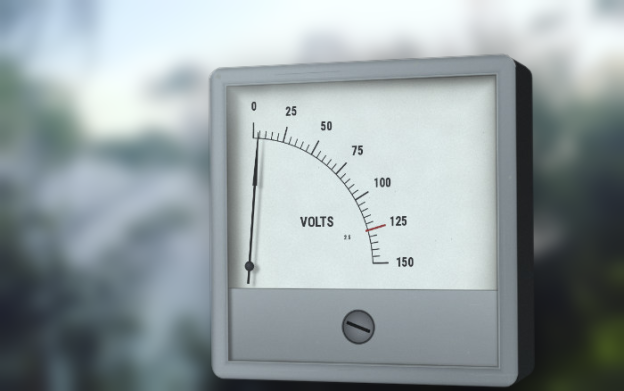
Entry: 5 V
